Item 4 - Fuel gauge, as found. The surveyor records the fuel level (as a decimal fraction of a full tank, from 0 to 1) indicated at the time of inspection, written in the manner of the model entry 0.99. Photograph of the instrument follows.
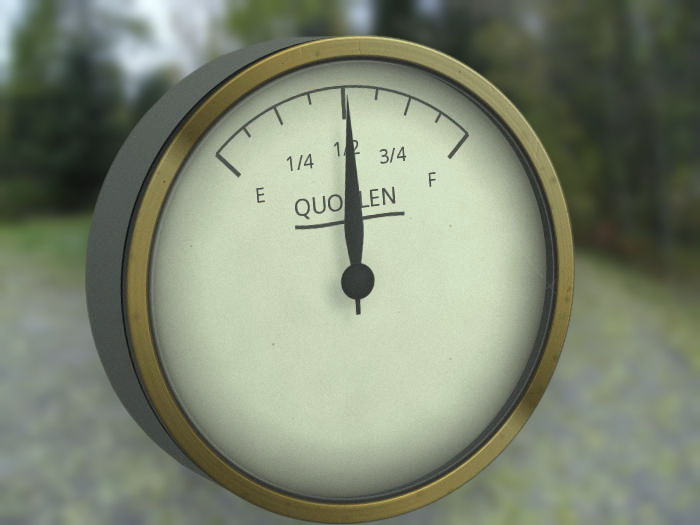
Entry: 0.5
